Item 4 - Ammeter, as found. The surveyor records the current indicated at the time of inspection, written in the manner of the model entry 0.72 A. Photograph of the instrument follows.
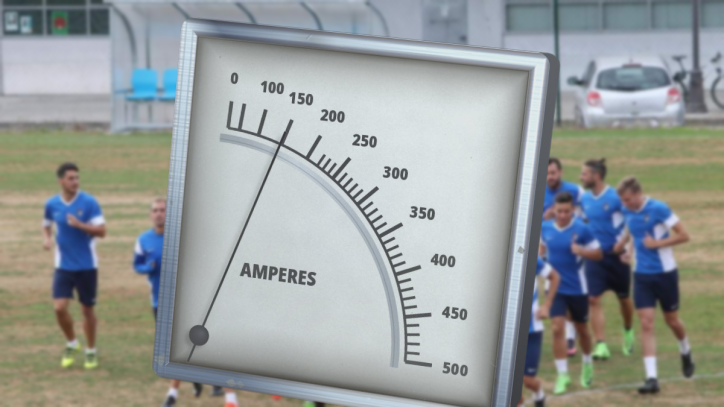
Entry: 150 A
